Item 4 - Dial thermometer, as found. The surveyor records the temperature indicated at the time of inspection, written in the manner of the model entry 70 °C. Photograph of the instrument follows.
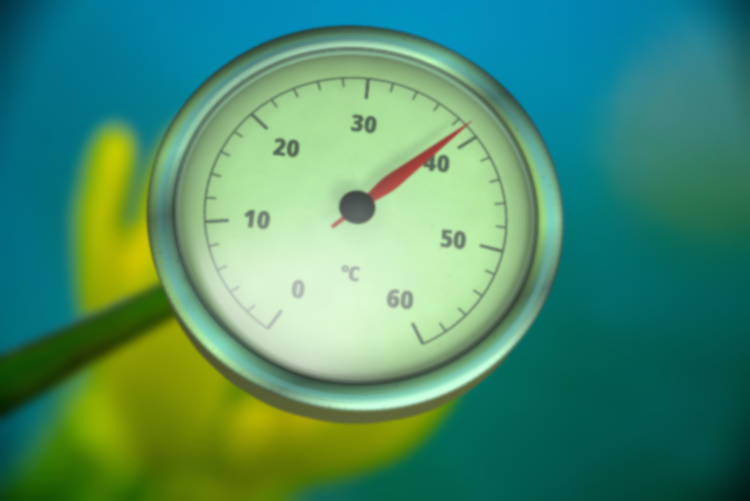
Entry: 39 °C
